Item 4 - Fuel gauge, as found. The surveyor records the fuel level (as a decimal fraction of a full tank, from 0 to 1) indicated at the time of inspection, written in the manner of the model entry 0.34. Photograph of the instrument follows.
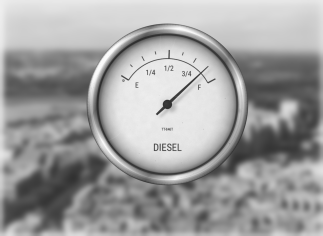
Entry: 0.875
